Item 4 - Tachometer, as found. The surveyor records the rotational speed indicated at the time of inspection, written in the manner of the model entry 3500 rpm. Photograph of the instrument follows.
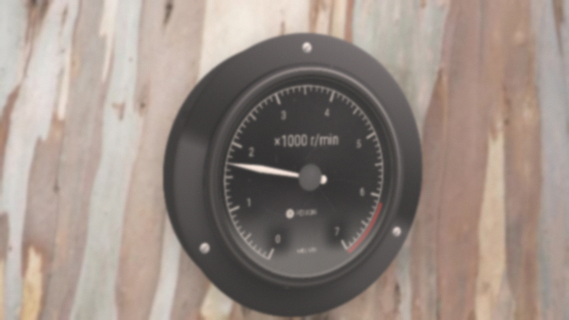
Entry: 1700 rpm
